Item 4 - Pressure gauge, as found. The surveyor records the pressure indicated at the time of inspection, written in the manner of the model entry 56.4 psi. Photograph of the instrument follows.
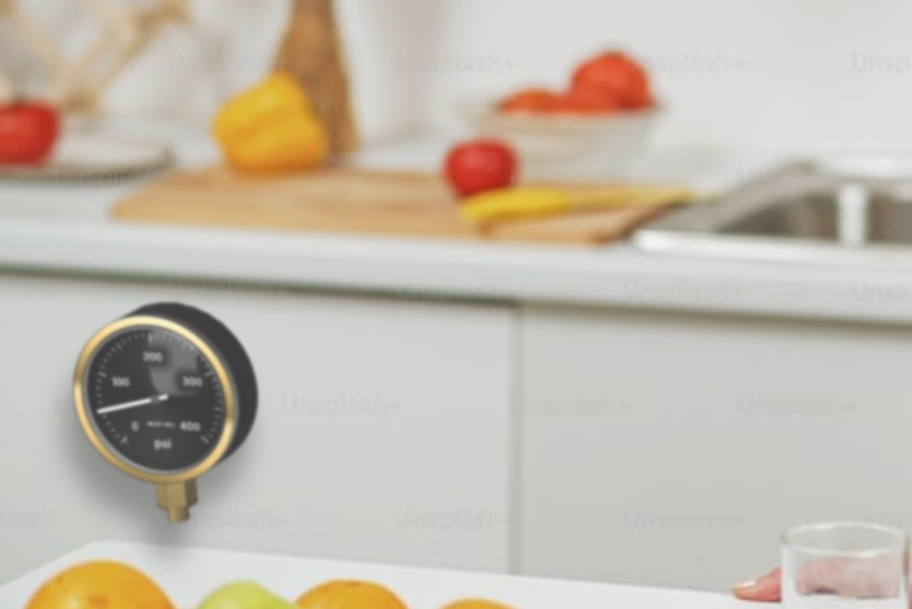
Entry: 50 psi
